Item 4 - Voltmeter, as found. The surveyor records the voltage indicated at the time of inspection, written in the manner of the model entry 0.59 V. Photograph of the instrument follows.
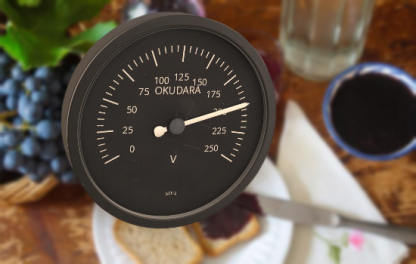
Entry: 200 V
